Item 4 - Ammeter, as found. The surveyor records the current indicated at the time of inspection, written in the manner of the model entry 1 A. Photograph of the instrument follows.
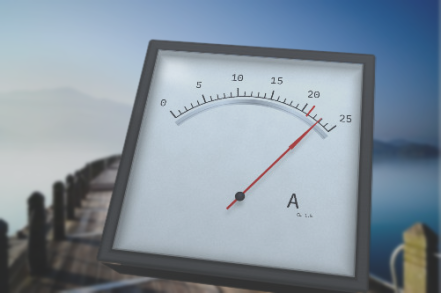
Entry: 23 A
